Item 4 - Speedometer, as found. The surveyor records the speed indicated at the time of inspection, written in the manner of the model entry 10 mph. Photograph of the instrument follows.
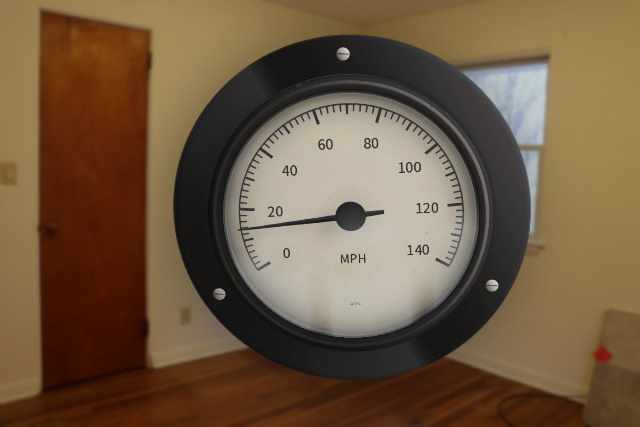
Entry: 14 mph
